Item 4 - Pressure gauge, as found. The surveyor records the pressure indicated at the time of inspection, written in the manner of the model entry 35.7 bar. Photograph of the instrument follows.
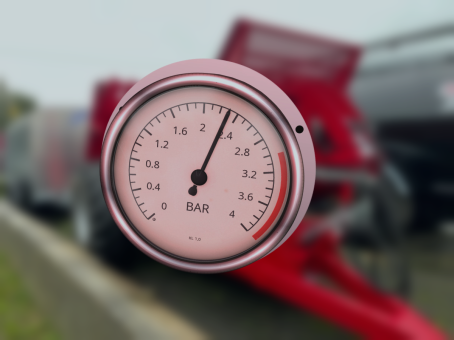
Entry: 2.3 bar
